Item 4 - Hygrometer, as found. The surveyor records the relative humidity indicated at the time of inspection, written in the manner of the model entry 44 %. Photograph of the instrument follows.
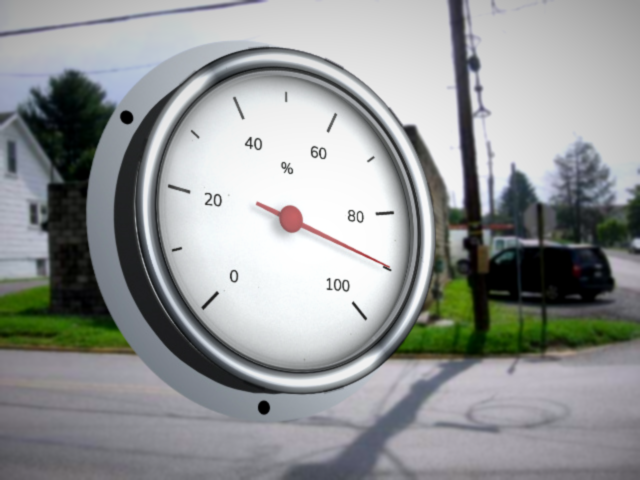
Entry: 90 %
